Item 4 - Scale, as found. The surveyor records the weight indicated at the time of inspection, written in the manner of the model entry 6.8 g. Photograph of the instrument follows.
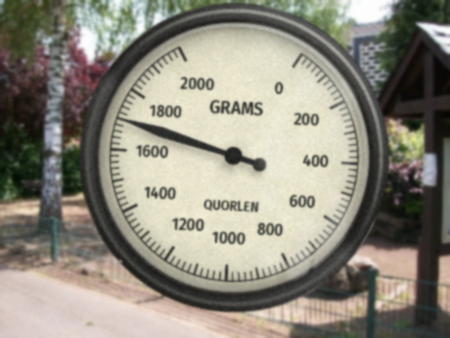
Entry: 1700 g
